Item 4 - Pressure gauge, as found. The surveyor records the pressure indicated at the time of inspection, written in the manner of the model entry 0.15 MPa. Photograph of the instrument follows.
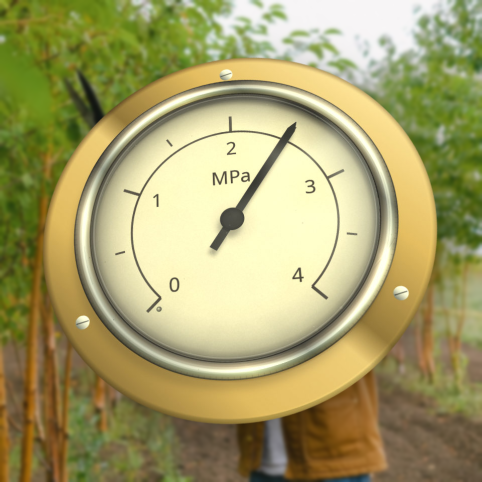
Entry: 2.5 MPa
